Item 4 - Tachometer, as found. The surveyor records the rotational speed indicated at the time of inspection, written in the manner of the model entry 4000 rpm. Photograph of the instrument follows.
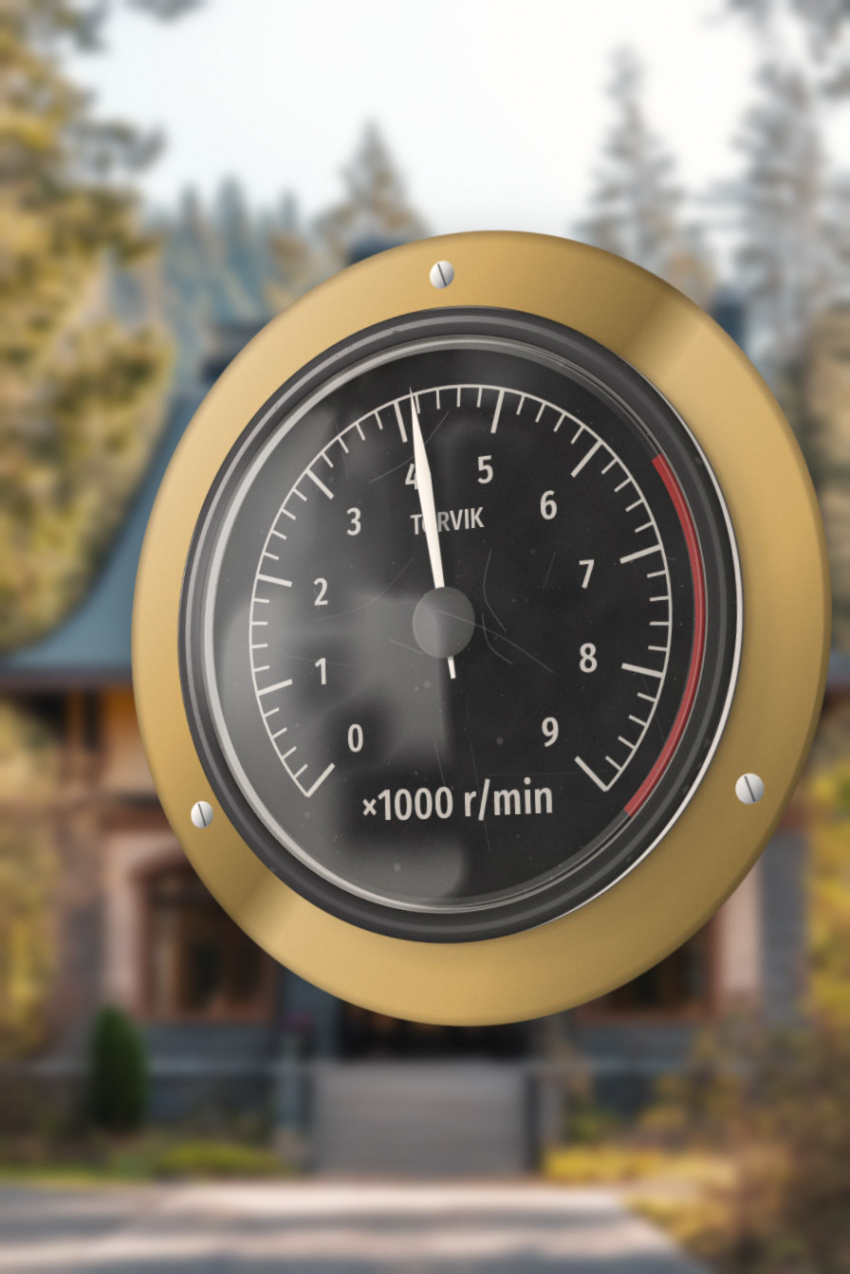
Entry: 4200 rpm
